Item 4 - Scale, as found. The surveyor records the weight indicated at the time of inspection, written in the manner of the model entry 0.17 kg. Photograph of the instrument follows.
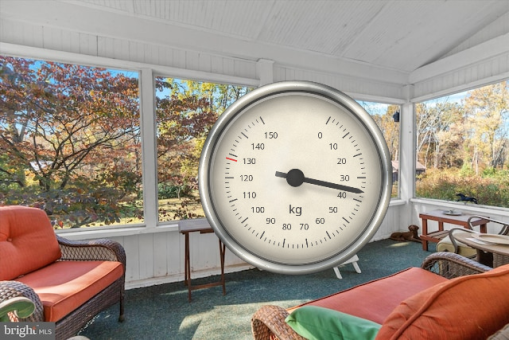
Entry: 36 kg
